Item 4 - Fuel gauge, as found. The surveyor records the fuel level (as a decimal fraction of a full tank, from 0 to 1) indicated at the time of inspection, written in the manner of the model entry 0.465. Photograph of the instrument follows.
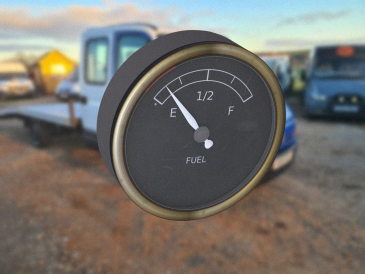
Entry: 0.125
